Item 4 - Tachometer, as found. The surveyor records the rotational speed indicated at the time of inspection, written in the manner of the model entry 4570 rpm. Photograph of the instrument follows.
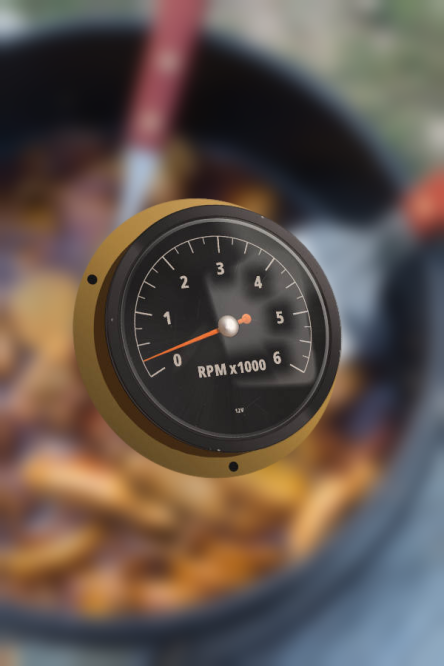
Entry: 250 rpm
